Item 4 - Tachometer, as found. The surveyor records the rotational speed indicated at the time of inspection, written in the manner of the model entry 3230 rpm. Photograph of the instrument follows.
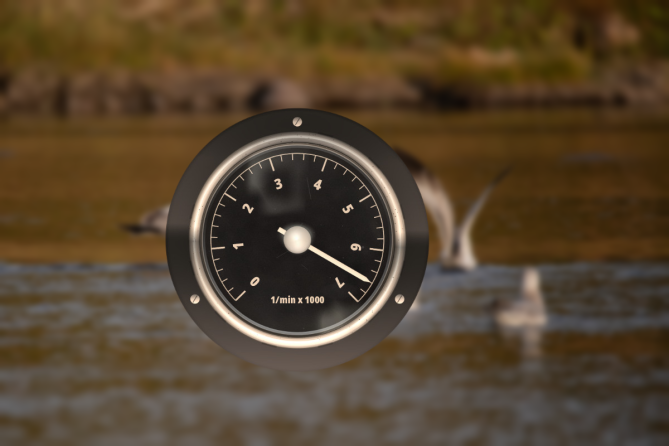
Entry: 6600 rpm
